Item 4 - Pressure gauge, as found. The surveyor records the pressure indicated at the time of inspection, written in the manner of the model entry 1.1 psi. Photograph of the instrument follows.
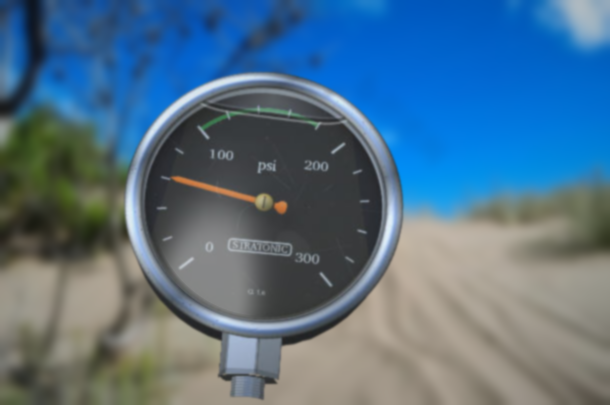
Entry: 60 psi
